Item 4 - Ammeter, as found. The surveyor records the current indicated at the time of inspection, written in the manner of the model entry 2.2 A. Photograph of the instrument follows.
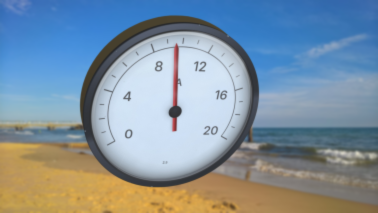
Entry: 9.5 A
